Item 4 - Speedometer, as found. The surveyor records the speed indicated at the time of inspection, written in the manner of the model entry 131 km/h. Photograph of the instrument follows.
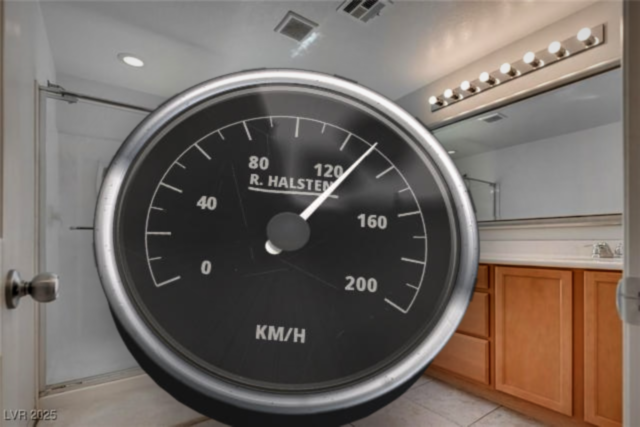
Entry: 130 km/h
